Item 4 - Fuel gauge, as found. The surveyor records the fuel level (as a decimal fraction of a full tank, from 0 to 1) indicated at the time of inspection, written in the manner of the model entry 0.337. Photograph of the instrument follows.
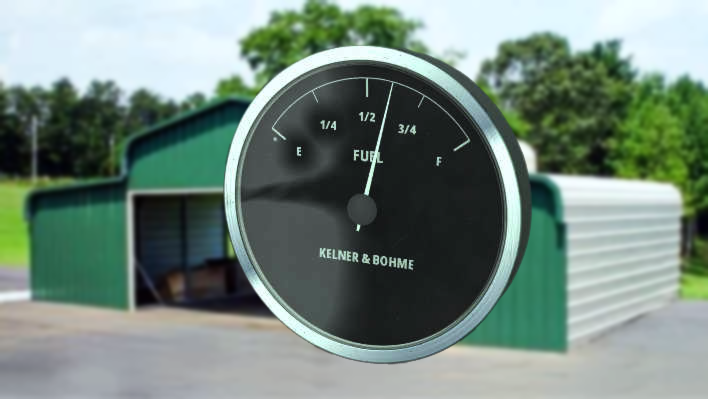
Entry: 0.625
